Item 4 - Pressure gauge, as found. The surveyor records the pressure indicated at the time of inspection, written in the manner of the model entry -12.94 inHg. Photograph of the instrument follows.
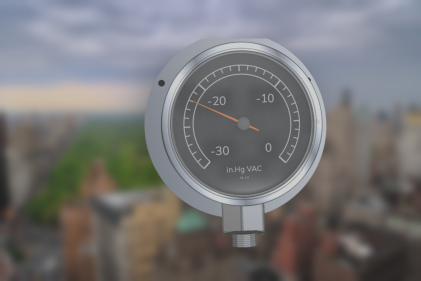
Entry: -22 inHg
